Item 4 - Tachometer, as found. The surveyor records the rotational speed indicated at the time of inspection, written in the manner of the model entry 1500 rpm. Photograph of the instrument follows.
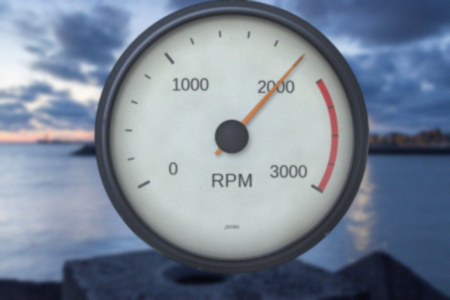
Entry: 2000 rpm
